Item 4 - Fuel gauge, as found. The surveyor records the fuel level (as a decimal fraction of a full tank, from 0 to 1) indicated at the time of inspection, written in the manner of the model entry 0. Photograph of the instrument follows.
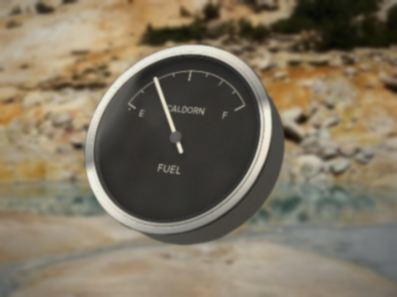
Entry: 0.25
